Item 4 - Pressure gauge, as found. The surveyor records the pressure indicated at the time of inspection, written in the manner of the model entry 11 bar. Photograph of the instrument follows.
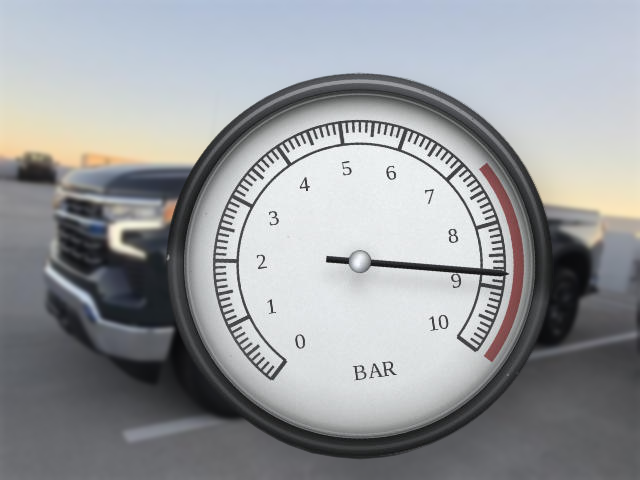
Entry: 8.8 bar
